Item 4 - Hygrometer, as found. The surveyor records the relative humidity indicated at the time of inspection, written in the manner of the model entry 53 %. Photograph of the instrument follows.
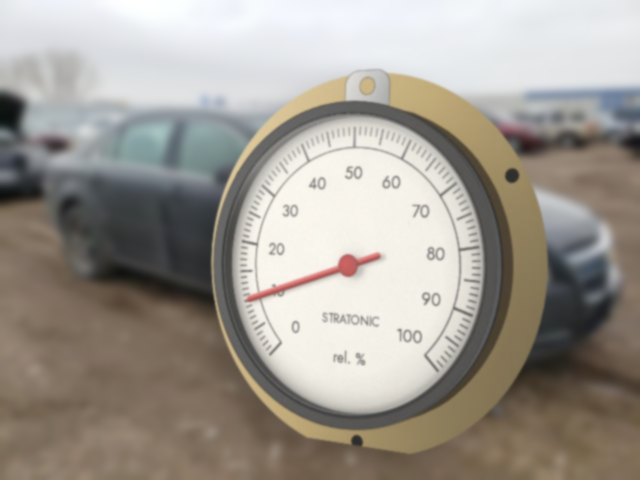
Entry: 10 %
